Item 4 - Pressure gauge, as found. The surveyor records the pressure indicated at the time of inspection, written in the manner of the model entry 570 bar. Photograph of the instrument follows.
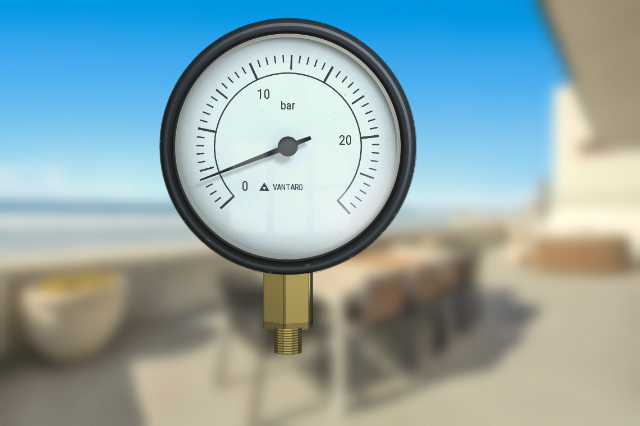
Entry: 2 bar
